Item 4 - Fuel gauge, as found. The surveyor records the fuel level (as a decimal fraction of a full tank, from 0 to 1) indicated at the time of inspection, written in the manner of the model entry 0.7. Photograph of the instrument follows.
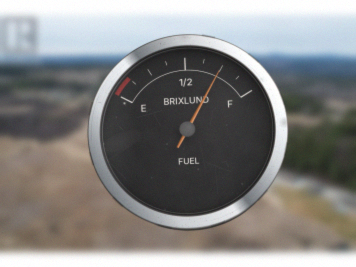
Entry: 0.75
